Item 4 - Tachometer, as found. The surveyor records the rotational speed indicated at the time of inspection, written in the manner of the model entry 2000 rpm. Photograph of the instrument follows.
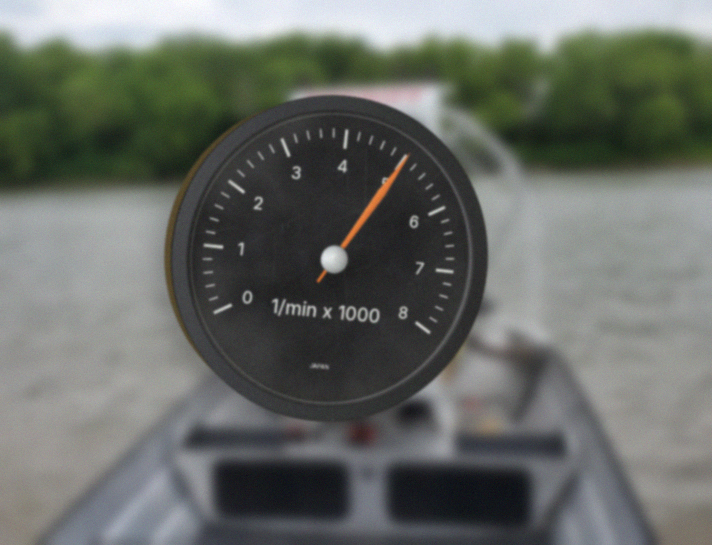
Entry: 5000 rpm
